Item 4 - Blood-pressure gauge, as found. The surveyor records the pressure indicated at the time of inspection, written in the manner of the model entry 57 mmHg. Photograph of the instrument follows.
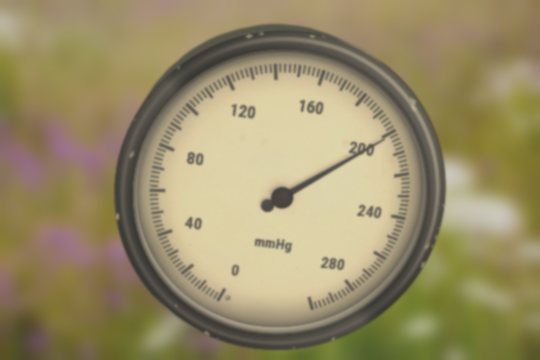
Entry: 200 mmHg
